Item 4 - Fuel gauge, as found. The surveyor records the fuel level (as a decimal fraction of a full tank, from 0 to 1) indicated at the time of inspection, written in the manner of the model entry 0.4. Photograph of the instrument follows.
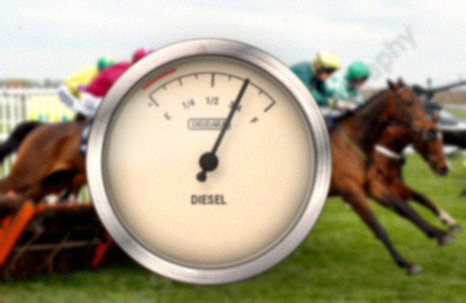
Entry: 0.75
